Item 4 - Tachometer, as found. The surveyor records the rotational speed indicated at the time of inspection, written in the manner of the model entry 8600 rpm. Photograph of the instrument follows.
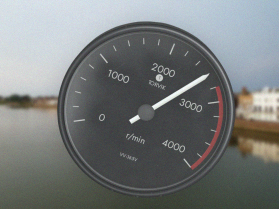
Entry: 2600 rpm
